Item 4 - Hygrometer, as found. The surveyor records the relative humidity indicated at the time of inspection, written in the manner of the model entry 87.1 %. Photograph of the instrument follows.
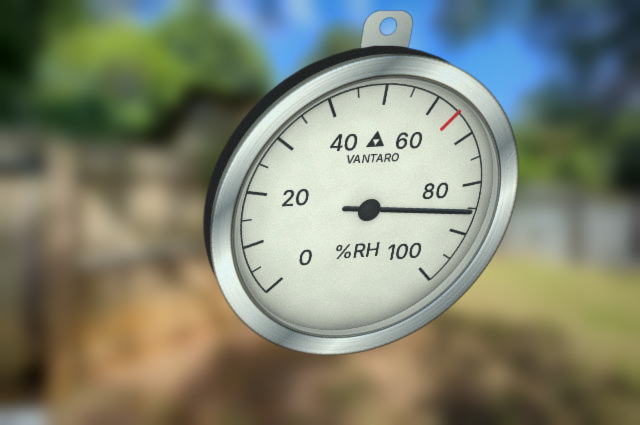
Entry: 85 %
